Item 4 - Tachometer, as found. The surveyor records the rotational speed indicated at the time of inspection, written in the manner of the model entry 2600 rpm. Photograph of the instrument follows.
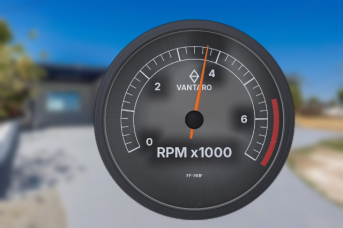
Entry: 3700 rpm
